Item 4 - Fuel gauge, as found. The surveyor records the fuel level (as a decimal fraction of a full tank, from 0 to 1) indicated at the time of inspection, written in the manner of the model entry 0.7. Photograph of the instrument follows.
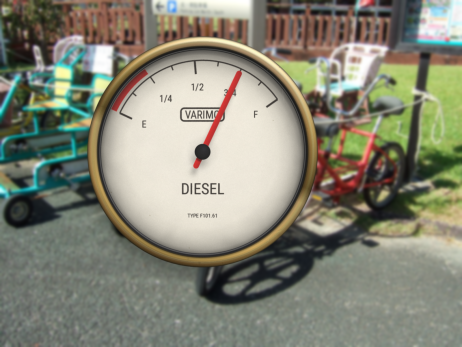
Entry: 0.75
